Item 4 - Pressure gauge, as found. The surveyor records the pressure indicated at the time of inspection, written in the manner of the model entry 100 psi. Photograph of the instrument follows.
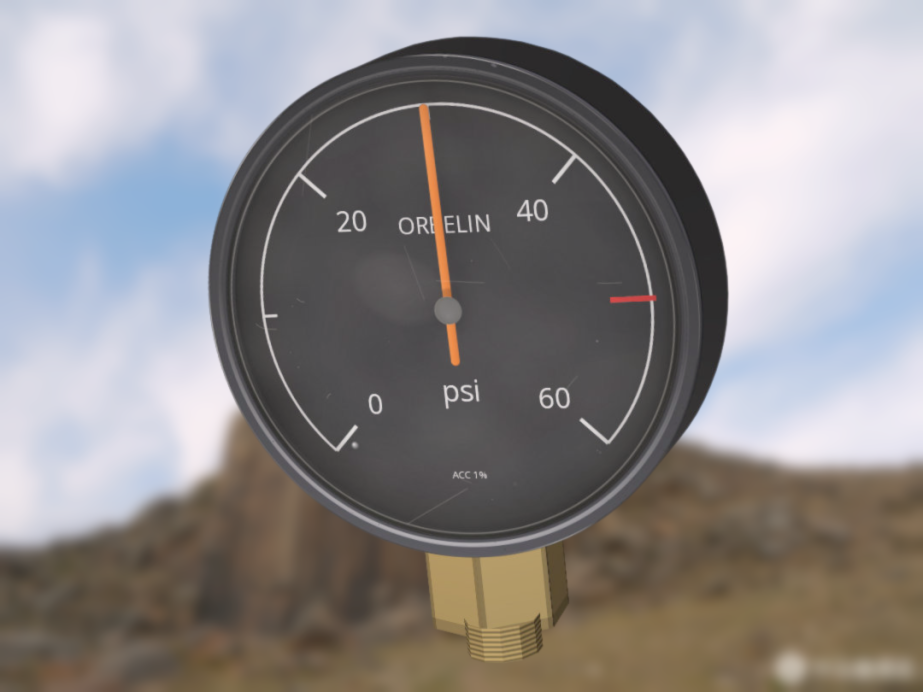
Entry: 30 psi
